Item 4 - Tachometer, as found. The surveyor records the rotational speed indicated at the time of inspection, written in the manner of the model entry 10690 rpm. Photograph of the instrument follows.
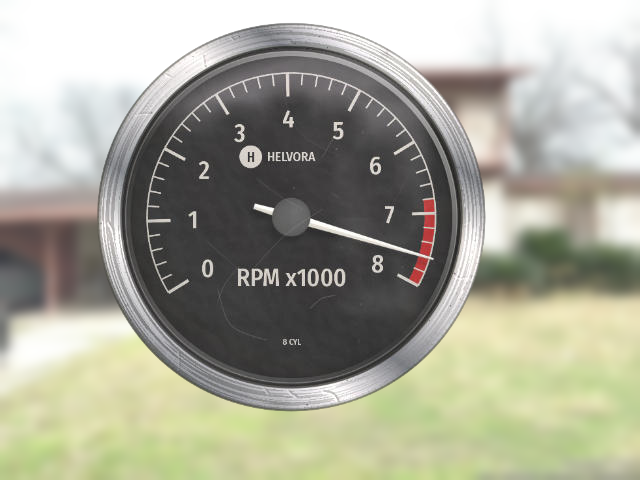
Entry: 7600 rpm
